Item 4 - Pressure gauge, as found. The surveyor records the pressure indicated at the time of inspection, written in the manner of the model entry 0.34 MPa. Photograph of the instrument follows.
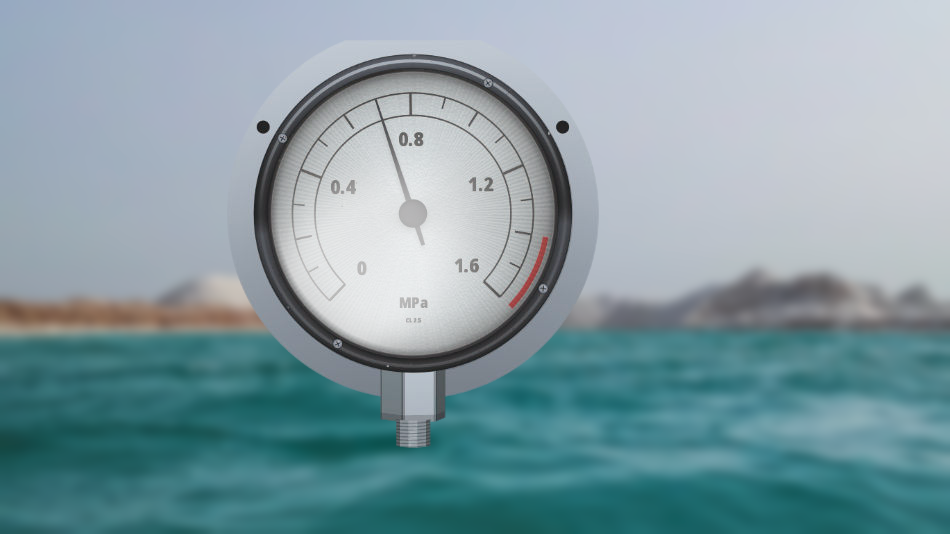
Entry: 0.7 MPa
